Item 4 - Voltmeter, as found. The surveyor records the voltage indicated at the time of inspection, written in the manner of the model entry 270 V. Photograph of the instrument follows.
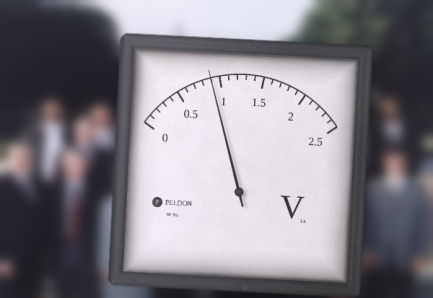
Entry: 0.9 V
